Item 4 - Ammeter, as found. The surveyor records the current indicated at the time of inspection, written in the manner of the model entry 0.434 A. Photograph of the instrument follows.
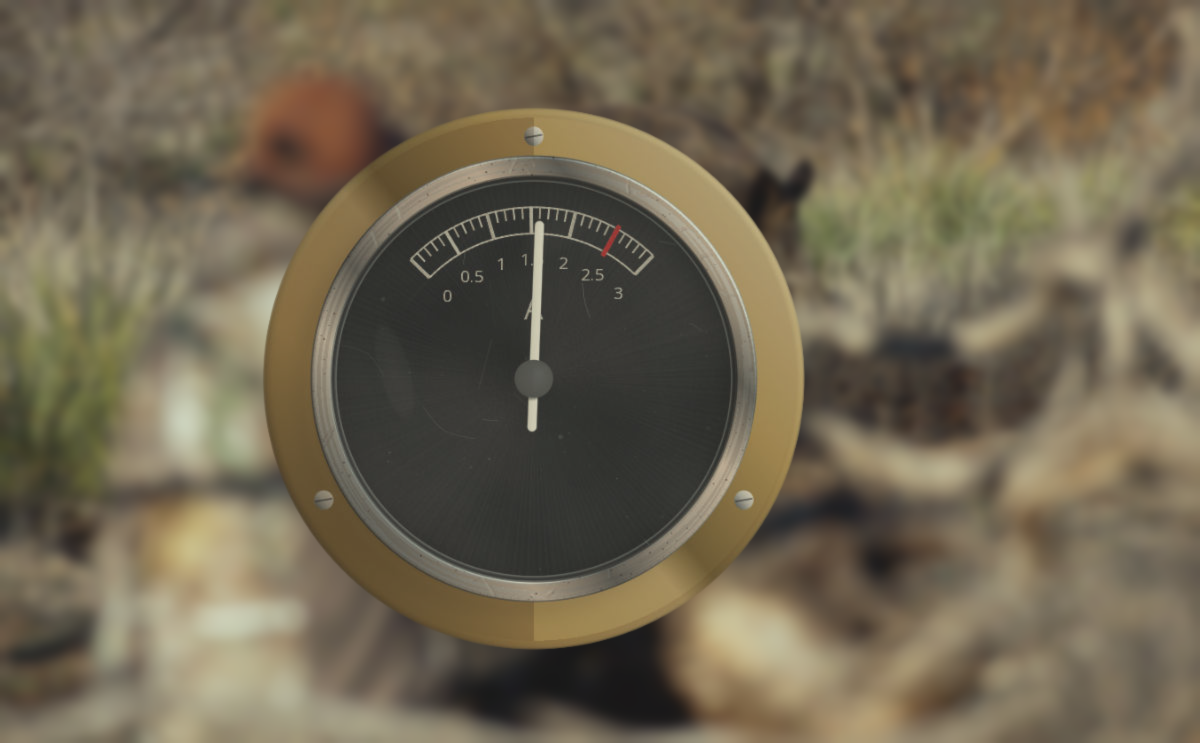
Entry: 1.6 A
